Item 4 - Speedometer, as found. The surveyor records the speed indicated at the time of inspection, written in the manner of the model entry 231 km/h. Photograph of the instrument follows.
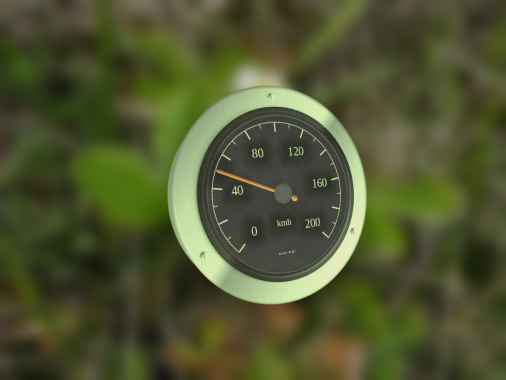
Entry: 50 km/h
